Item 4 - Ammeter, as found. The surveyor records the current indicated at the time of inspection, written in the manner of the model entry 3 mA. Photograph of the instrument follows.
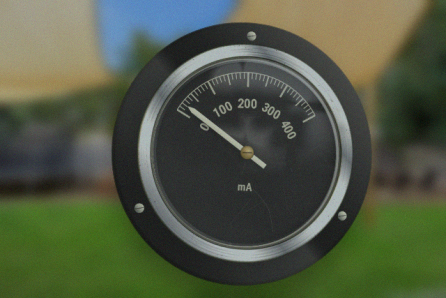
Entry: 20 mA
